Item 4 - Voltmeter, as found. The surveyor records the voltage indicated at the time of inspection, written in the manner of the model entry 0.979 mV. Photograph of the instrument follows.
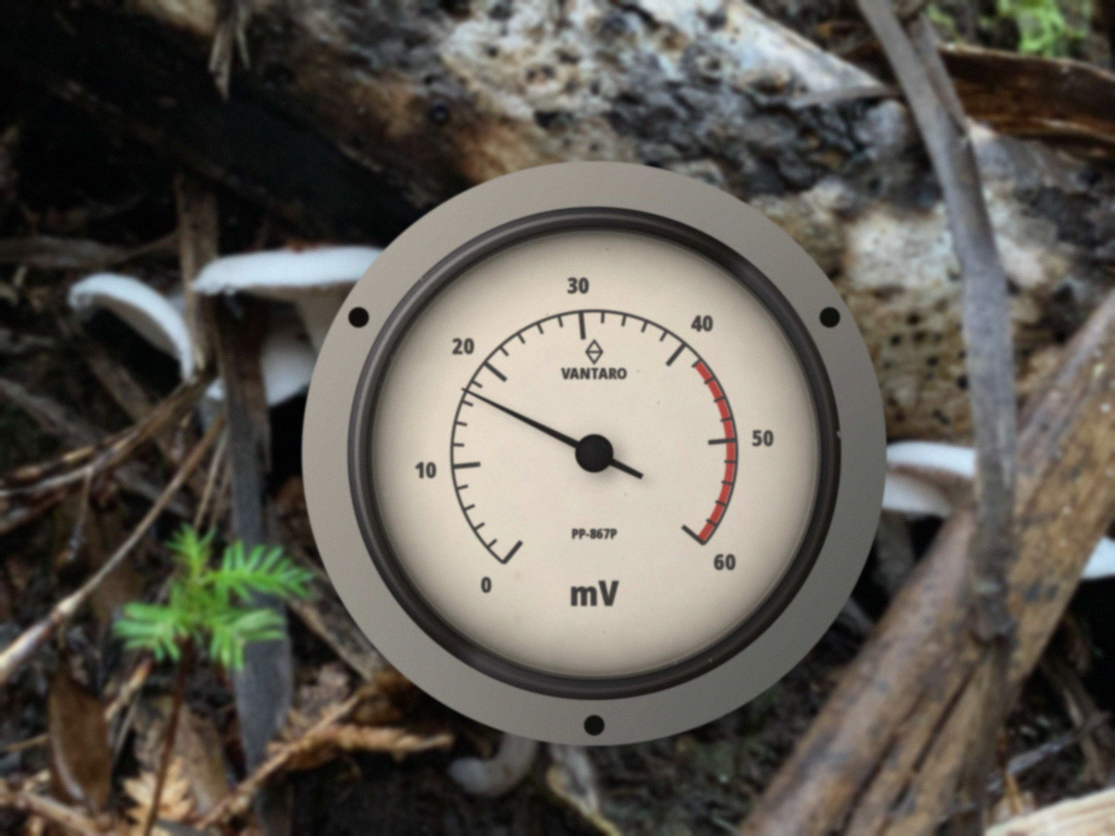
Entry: 17 mV
